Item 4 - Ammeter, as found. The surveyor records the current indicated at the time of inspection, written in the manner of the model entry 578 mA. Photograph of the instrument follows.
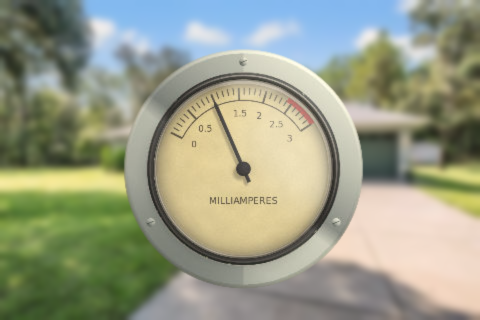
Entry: 1 mA
